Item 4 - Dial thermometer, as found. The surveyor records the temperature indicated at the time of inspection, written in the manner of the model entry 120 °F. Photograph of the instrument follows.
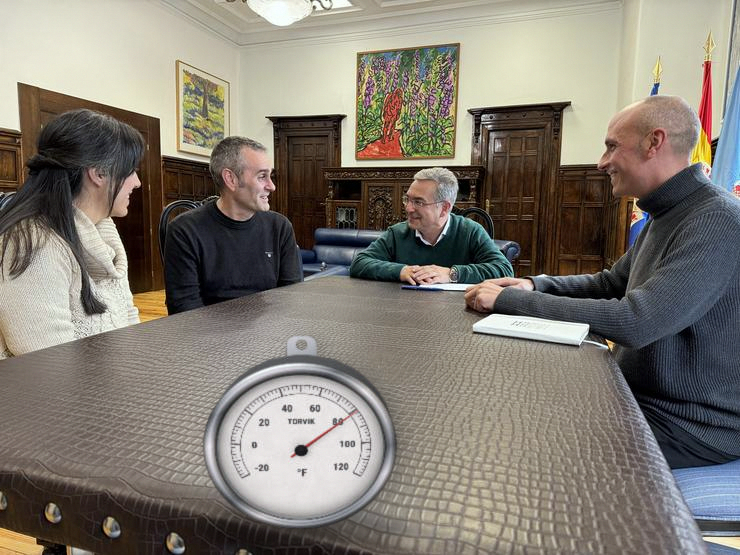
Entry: 80 °F
